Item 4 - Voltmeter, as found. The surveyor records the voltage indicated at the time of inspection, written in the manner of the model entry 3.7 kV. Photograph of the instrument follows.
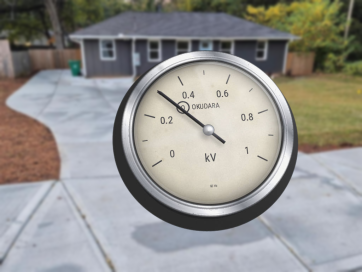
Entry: 0.3 kV
